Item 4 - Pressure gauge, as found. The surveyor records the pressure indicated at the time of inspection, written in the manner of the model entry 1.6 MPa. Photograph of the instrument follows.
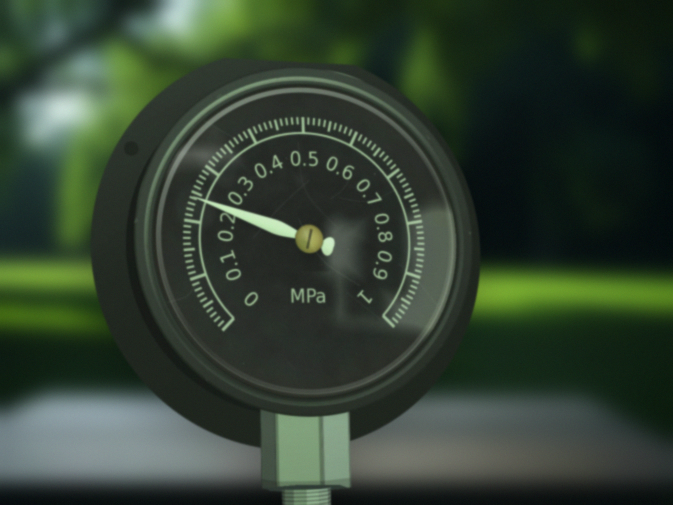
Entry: 0.24 MPa
